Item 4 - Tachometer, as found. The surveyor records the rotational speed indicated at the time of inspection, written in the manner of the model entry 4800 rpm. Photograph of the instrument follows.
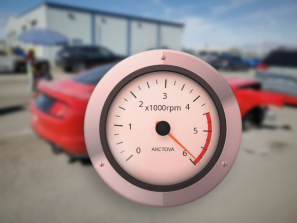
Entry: 5875 rpm
